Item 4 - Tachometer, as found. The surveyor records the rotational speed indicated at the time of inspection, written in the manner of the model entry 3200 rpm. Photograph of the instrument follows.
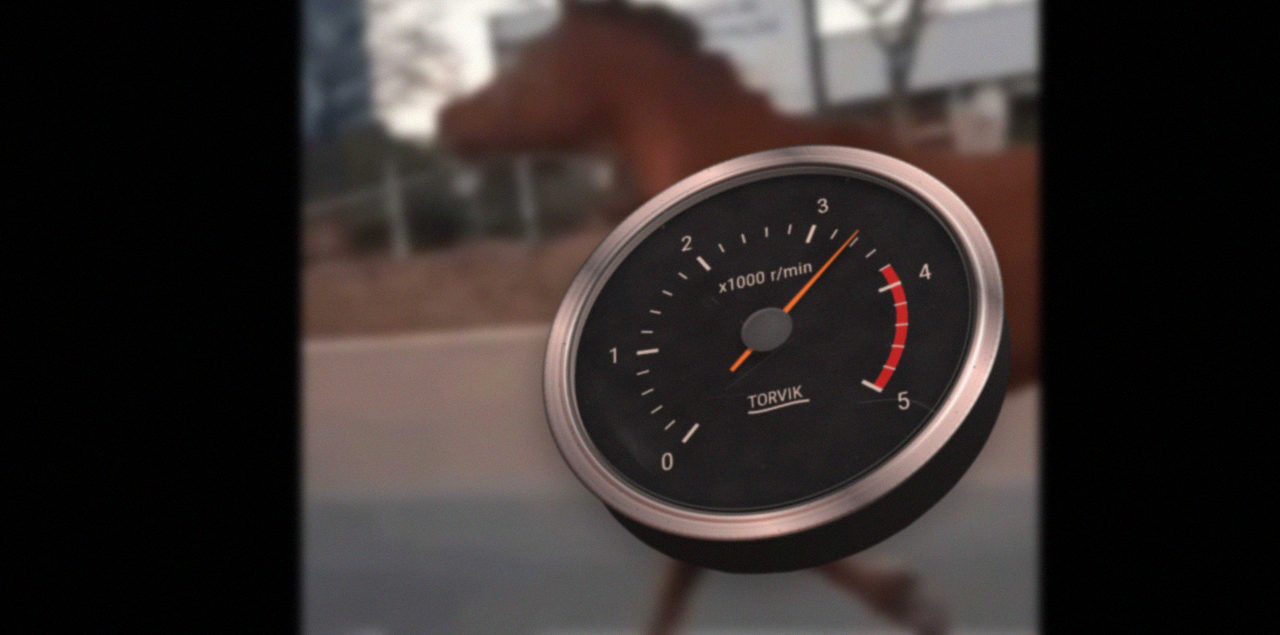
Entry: 3400 rpm
